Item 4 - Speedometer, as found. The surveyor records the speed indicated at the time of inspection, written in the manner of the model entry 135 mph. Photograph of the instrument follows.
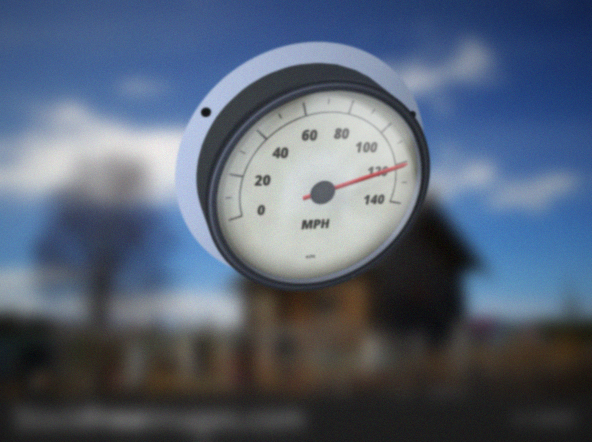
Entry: 120 mph
